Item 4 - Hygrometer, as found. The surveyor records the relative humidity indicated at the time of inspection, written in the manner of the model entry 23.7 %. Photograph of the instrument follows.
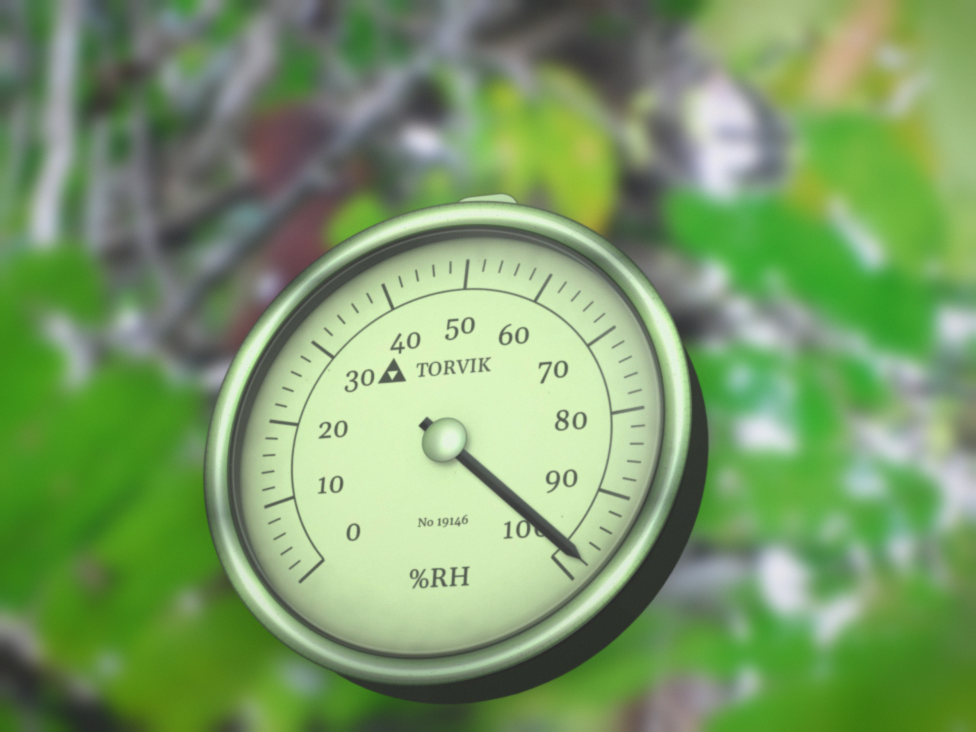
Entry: 98 %
